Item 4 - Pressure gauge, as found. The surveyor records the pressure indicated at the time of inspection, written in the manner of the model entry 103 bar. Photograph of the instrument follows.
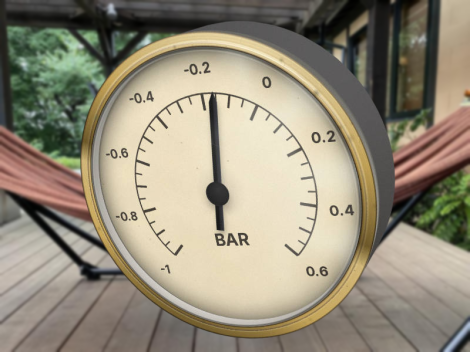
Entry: -0.15 bar
